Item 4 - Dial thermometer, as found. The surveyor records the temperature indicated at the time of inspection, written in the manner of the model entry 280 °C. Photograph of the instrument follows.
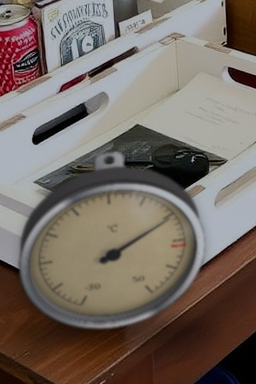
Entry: 20 °C
